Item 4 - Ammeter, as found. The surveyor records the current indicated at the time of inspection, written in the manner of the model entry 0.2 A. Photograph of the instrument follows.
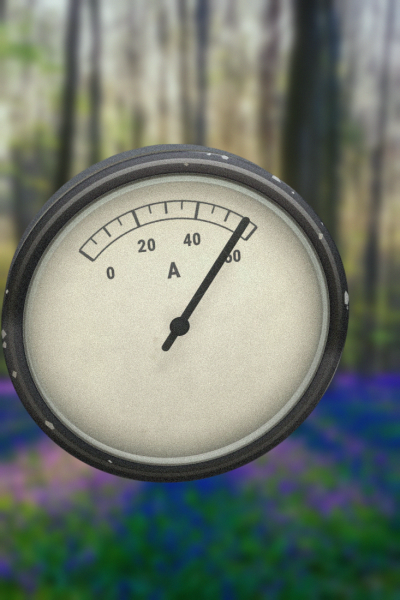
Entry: 55 A
